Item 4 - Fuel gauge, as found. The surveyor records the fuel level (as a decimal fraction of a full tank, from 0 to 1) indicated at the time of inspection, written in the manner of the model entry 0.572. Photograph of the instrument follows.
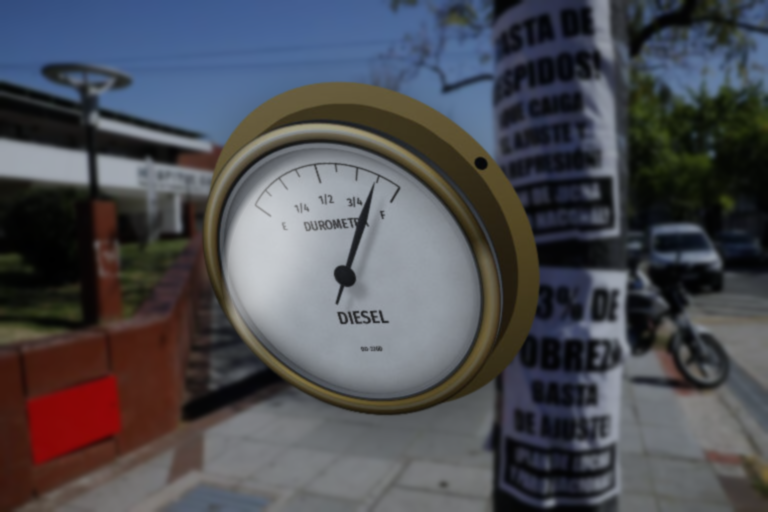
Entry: 0.875
